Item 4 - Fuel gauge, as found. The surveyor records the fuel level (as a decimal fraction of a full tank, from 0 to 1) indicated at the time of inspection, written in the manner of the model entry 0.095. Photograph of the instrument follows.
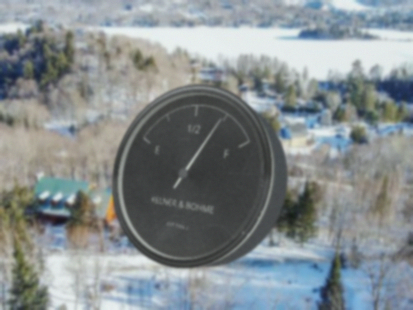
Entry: 0.75
